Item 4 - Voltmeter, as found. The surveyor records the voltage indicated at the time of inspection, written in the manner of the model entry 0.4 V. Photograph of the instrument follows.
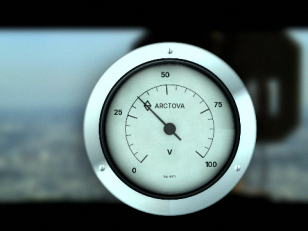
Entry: 35 V
